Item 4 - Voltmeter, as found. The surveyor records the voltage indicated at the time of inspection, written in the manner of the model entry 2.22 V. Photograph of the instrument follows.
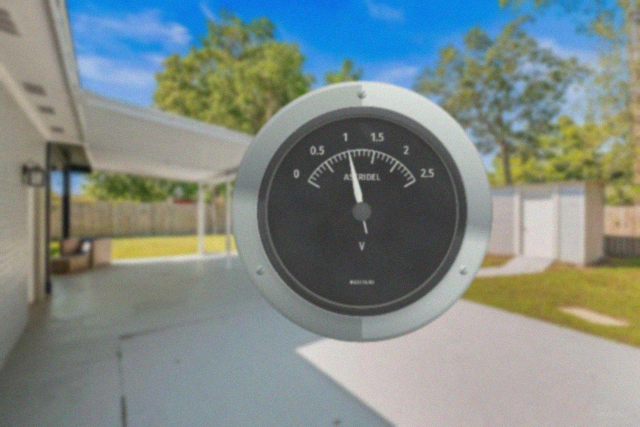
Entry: 1 V
